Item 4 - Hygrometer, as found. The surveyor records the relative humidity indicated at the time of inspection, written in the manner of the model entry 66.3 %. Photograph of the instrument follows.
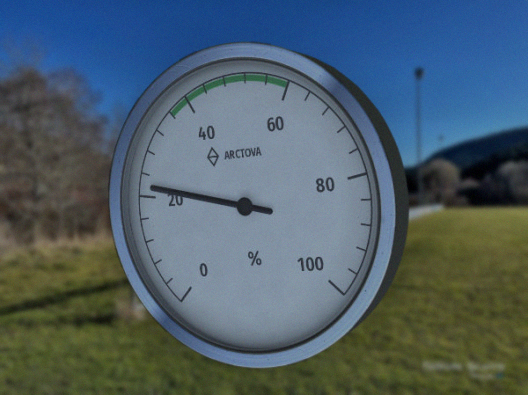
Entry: 22 %
